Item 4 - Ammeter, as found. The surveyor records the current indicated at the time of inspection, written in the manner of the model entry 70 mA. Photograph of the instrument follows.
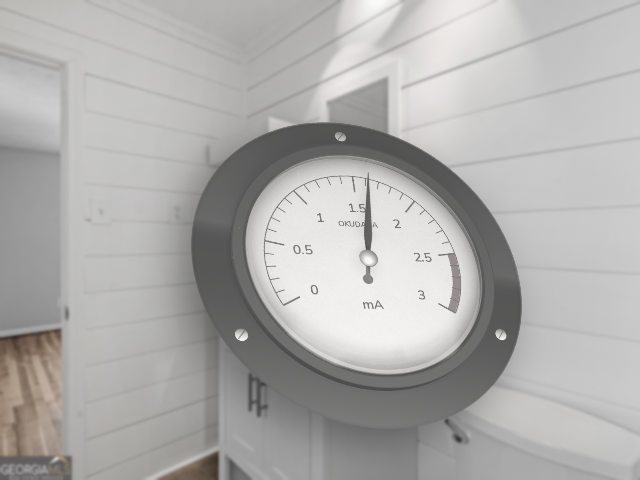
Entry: 1.6 mA
